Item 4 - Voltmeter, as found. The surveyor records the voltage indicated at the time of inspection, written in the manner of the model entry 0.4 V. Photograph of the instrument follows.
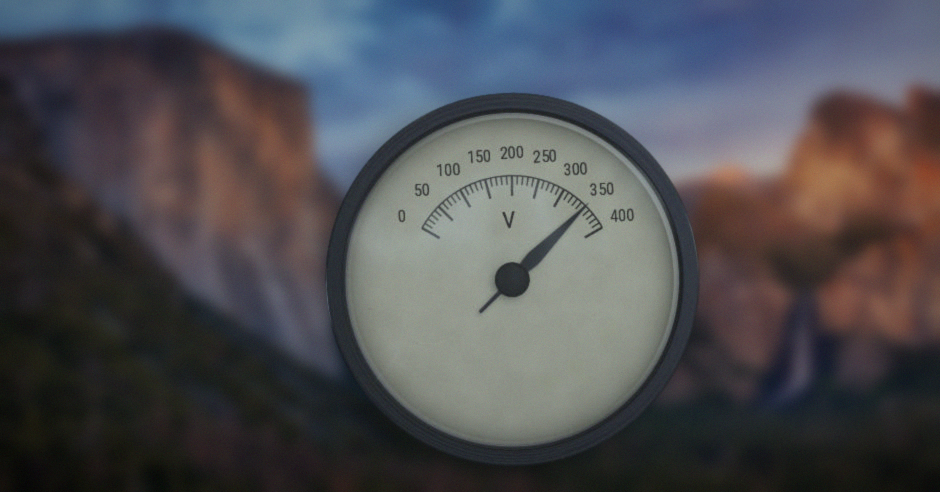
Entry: 350 V
